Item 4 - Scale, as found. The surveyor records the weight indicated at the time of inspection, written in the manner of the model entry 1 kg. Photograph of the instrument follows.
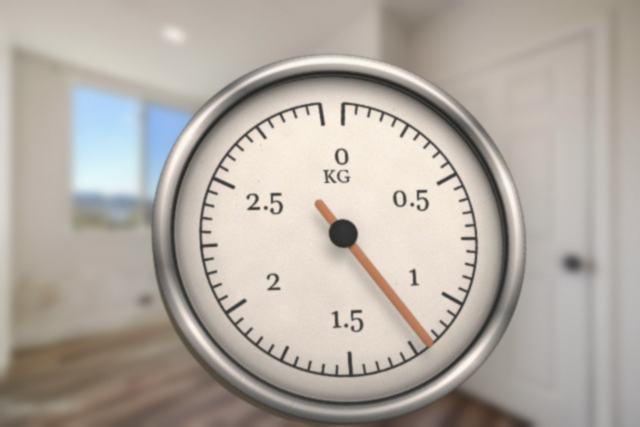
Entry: 1.2 kg
